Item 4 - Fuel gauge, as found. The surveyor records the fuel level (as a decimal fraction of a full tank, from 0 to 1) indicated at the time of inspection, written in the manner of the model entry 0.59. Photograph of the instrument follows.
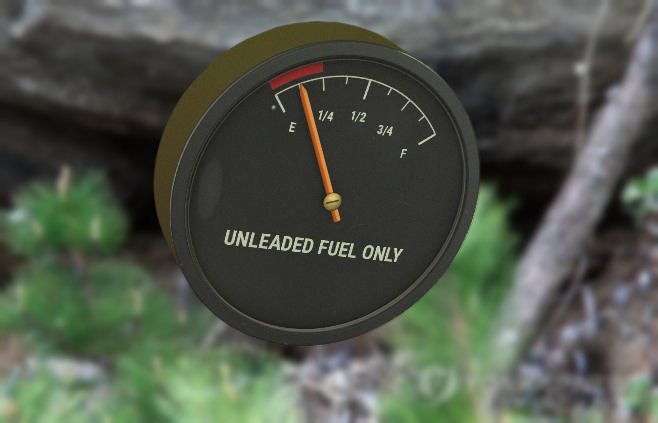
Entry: 0.125
